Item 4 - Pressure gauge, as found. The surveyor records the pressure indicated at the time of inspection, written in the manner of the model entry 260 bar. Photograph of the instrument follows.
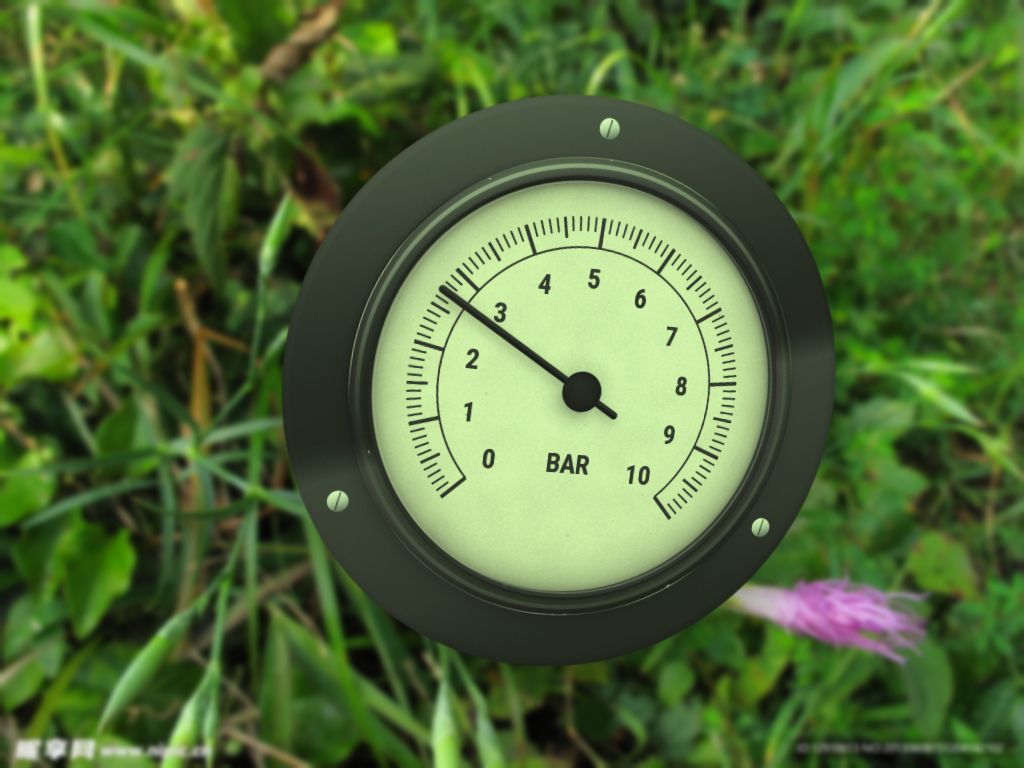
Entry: 2.7 bar
